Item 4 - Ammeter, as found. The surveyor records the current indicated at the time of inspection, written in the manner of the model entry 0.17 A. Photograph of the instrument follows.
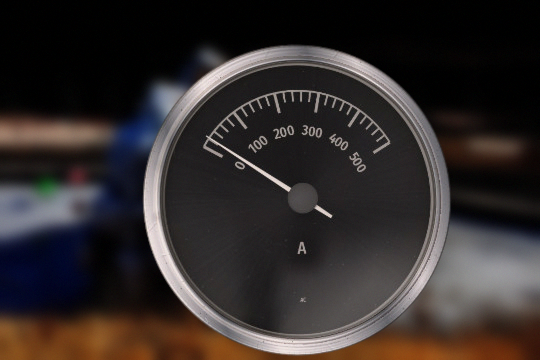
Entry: 20 A
